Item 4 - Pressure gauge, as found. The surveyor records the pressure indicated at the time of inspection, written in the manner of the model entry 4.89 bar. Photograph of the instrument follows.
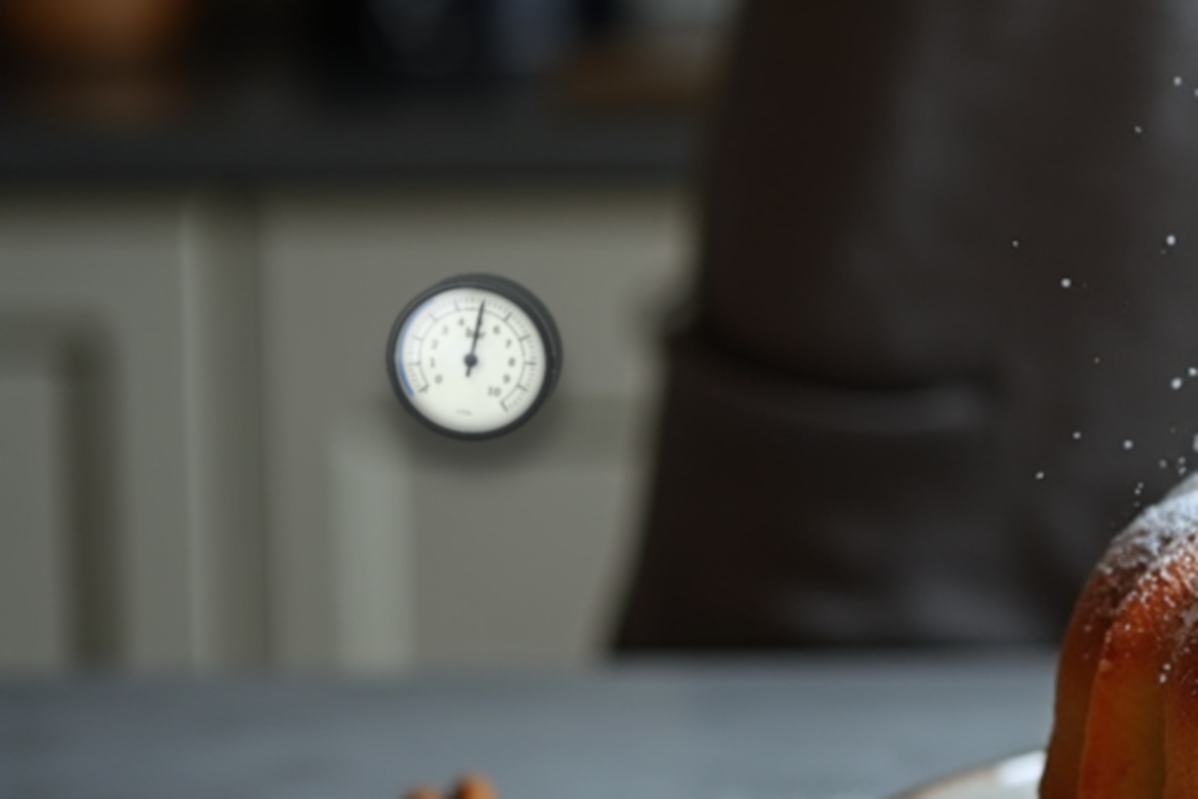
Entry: 5 bar
